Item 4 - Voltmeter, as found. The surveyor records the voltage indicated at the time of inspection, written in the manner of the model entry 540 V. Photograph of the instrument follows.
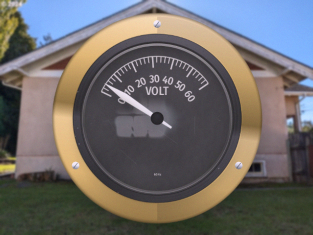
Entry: 4 V
